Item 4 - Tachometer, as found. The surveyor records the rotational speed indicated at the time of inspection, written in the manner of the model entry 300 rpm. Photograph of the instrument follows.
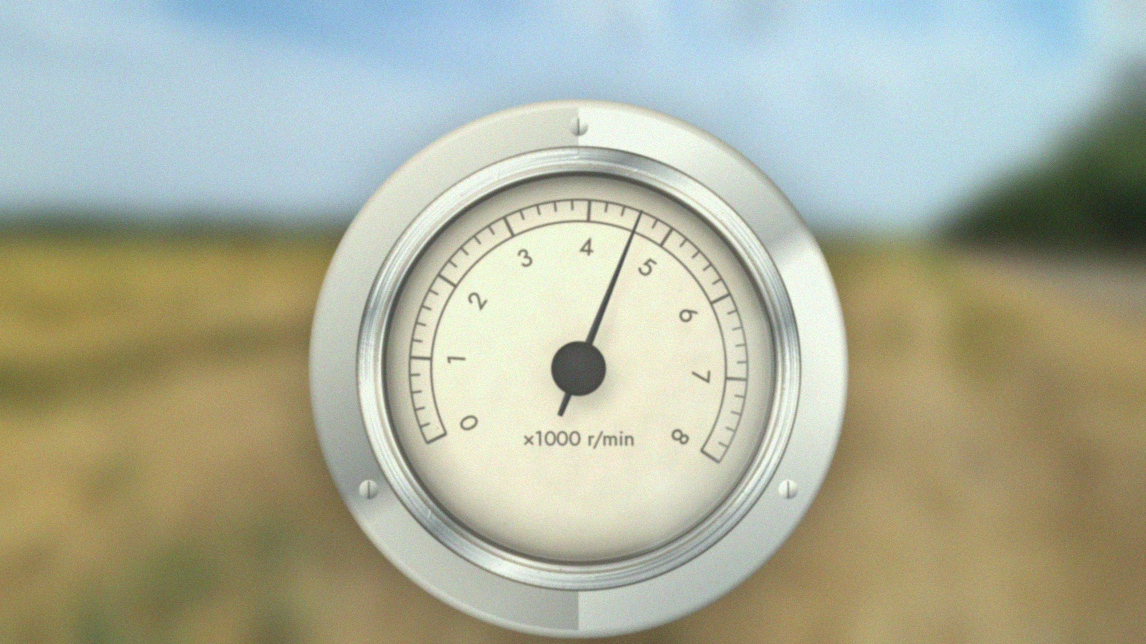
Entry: 4600 rpm
